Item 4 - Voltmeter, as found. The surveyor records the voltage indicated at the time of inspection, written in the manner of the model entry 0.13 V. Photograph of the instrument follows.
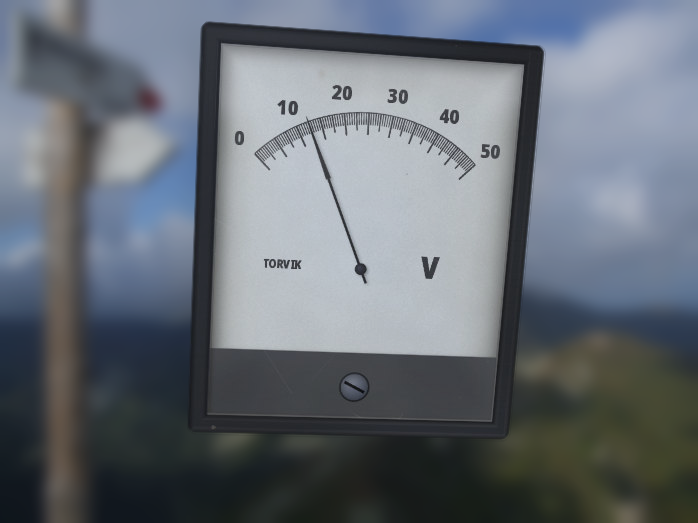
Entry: 12.5 V
